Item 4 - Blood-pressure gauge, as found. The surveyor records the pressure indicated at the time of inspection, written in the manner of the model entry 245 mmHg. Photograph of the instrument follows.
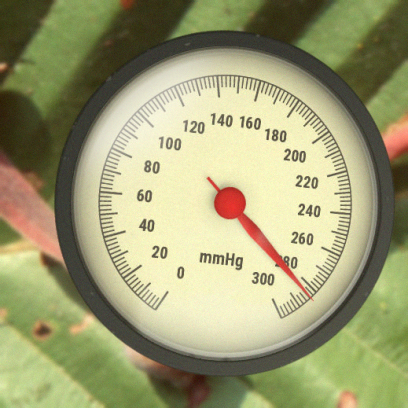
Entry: 284 mmHg
